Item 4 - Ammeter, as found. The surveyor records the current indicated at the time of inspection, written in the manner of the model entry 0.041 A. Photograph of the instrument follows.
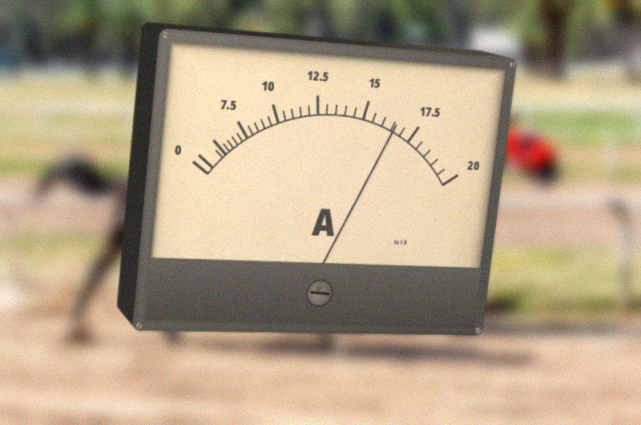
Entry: 16.5 A
